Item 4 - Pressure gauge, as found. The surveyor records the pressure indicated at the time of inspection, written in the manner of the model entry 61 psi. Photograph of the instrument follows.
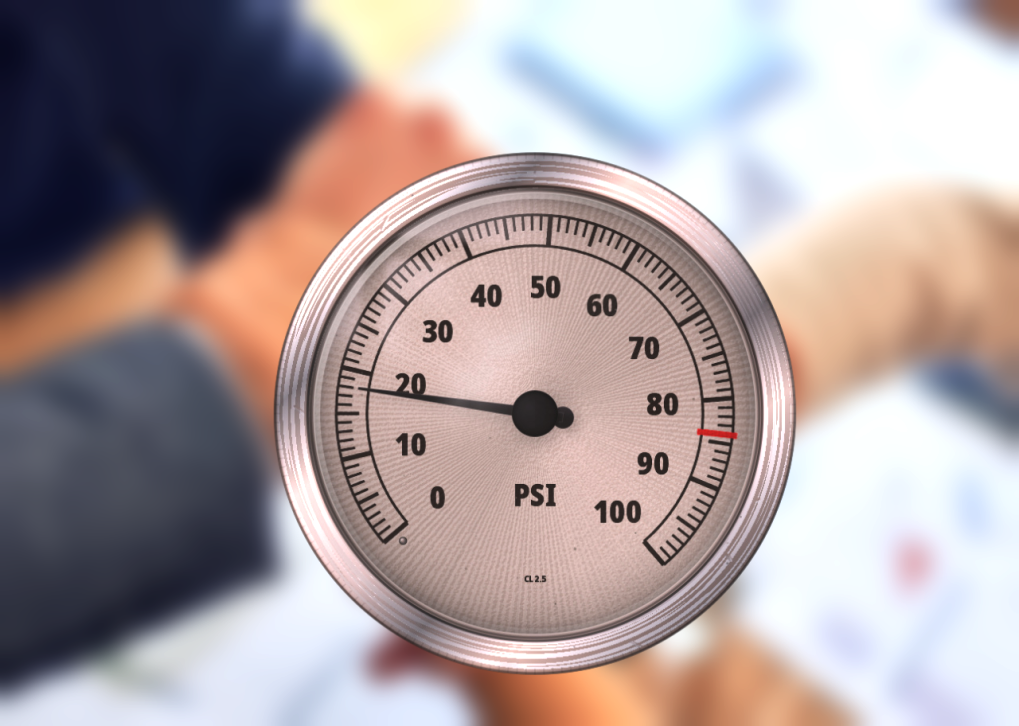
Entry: 18 psi
